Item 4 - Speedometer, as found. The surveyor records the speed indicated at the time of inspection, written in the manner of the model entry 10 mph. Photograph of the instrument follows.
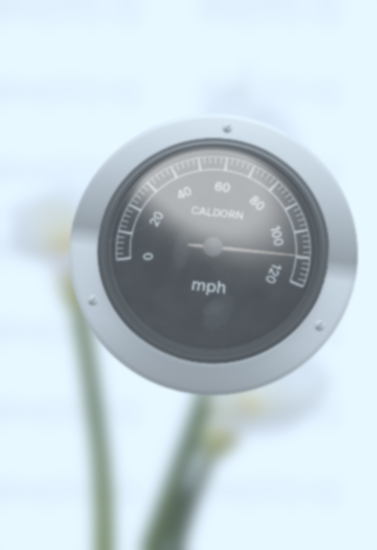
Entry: 110 mph
